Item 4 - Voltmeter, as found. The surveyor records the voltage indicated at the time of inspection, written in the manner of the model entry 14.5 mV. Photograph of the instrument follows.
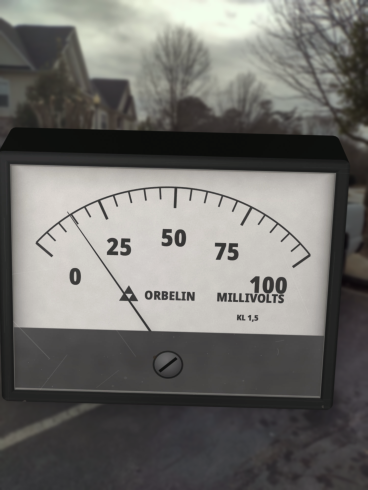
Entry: 15 mV
